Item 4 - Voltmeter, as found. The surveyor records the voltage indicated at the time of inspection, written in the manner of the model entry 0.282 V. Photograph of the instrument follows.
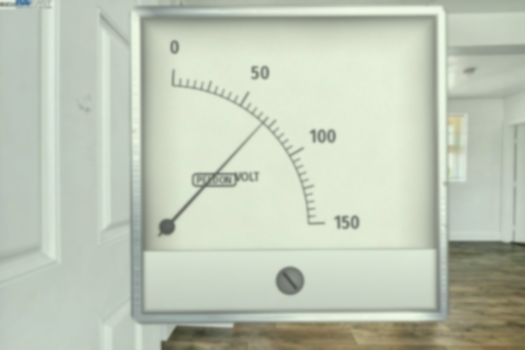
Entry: 70 V
